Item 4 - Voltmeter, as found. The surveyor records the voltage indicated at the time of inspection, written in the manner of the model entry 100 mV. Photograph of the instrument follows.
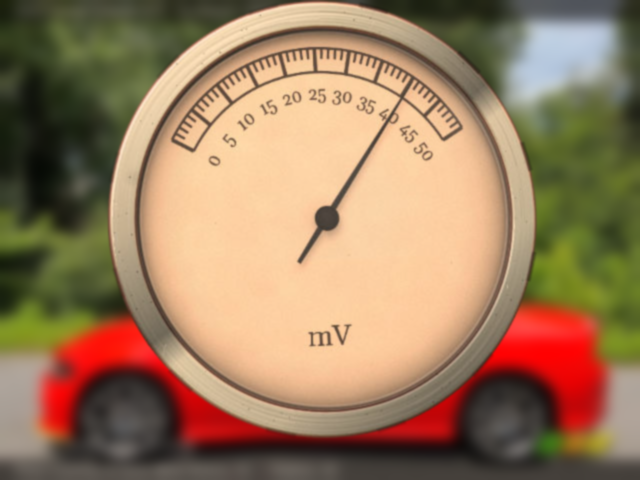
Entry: 40 mV
